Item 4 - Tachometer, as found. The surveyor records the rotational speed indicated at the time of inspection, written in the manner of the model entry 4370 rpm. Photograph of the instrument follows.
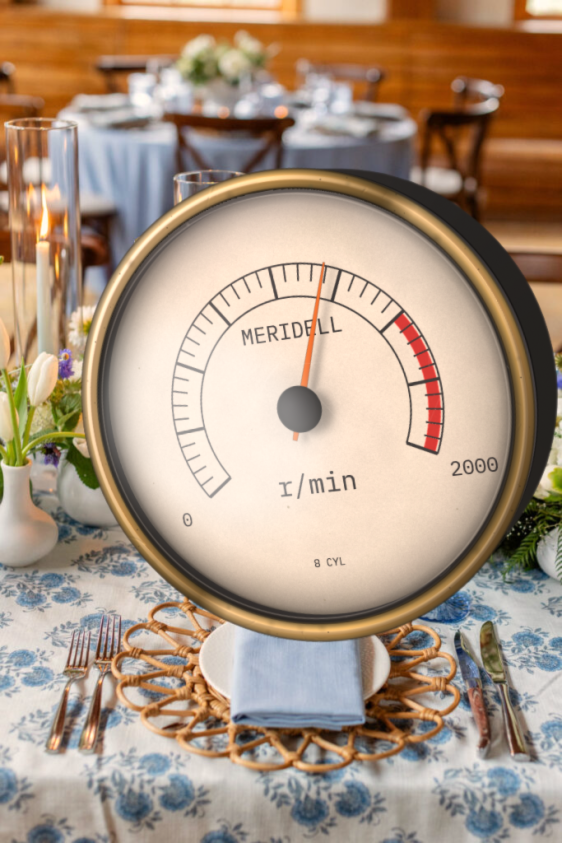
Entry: 1200 rpm
